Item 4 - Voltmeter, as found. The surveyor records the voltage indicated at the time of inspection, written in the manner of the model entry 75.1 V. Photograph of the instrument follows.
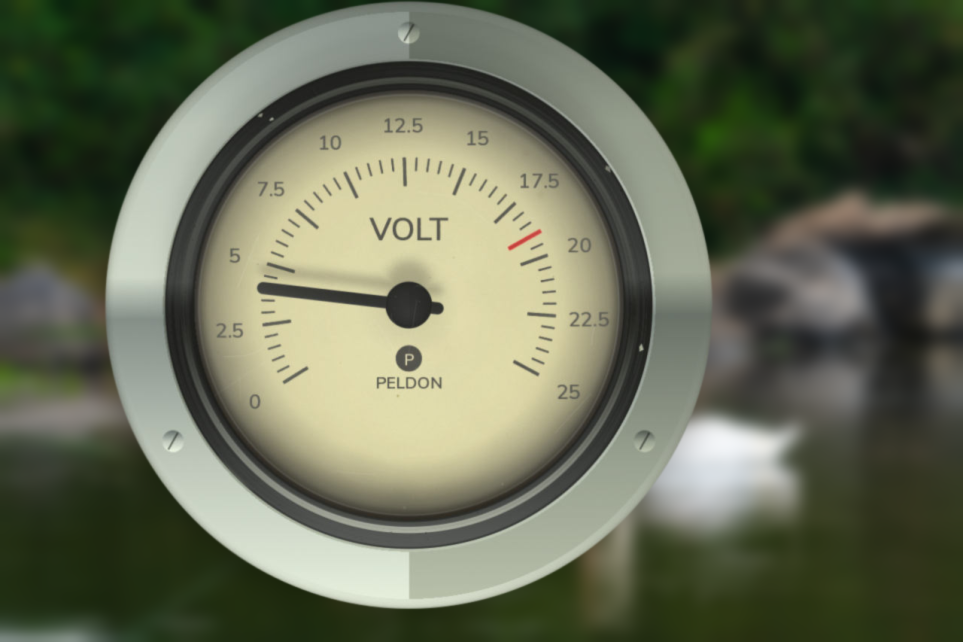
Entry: 4 V
